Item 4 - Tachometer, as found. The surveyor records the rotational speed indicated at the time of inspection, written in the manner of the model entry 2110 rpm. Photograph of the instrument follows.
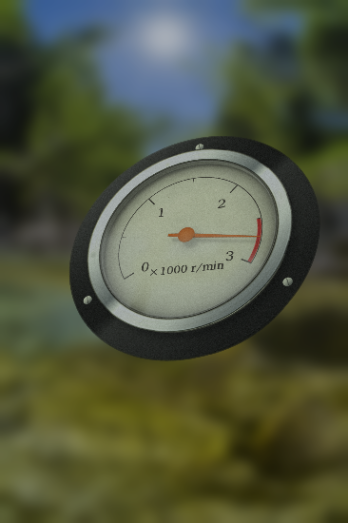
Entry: 2750 rpm
